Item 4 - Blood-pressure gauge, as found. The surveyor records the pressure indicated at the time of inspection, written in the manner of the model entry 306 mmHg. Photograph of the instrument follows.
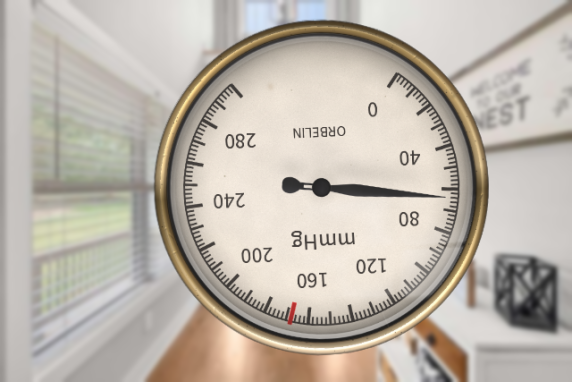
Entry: 64 mmHg
